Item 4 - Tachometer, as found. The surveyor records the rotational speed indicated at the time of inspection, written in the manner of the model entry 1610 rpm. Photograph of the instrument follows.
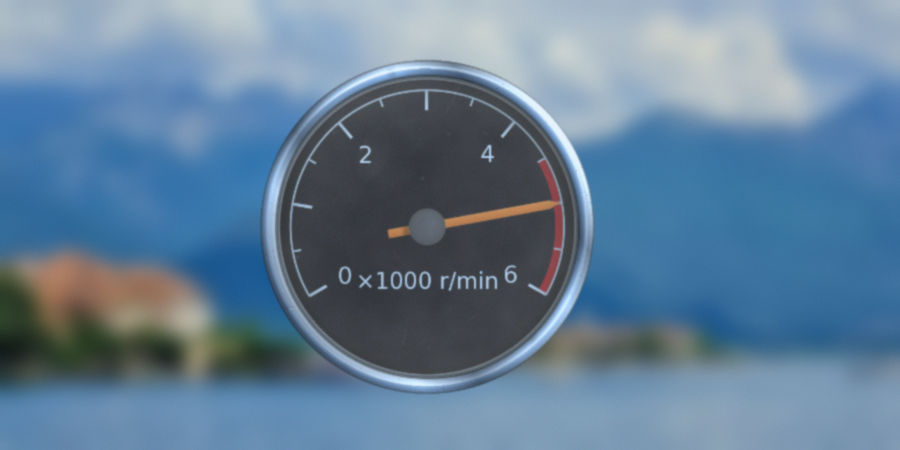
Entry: 5000 rpm
